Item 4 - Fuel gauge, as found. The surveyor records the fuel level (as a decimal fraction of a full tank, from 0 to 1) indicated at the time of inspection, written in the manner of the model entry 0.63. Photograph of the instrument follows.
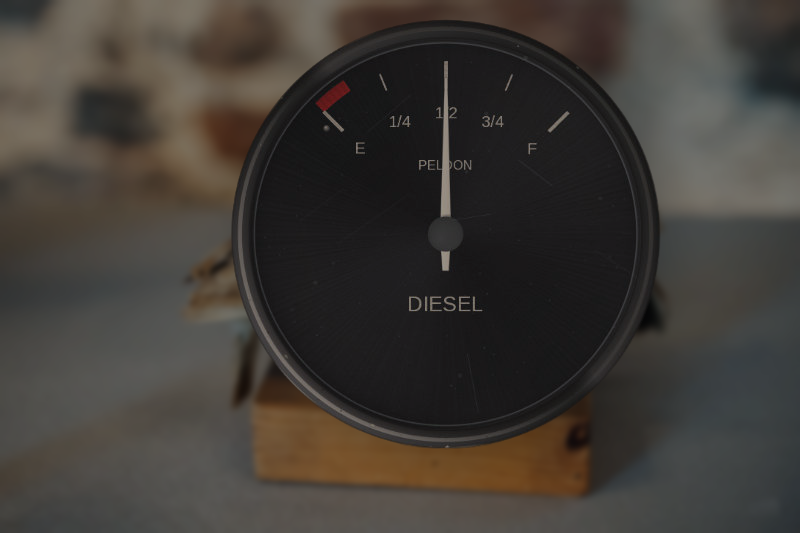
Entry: 0.5
